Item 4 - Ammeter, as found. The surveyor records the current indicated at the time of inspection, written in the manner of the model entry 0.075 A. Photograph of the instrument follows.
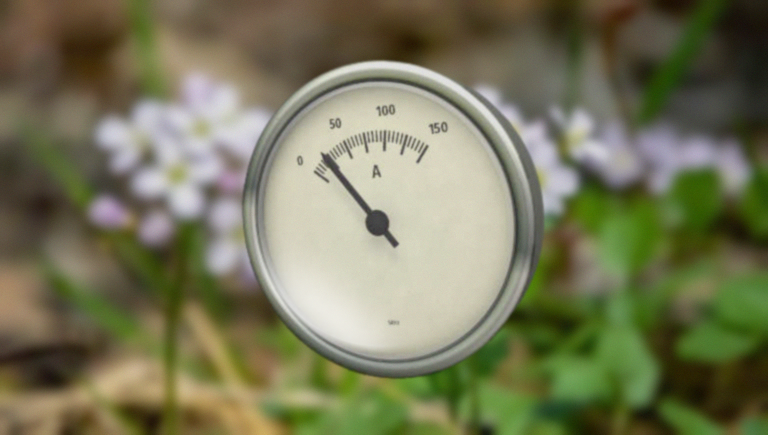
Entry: 25 A
